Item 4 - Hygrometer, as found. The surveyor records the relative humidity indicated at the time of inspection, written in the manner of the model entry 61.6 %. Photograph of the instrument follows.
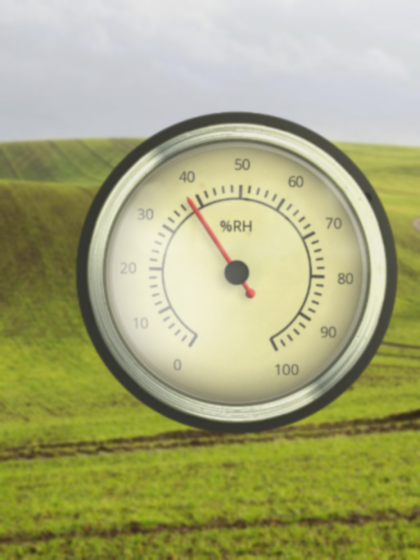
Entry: 38 %
